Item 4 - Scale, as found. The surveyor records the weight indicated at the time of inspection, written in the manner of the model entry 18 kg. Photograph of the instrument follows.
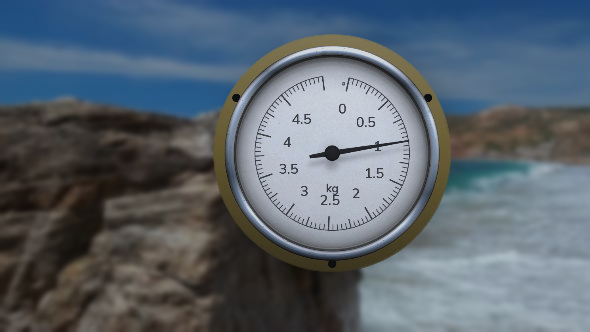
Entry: 1 kg
